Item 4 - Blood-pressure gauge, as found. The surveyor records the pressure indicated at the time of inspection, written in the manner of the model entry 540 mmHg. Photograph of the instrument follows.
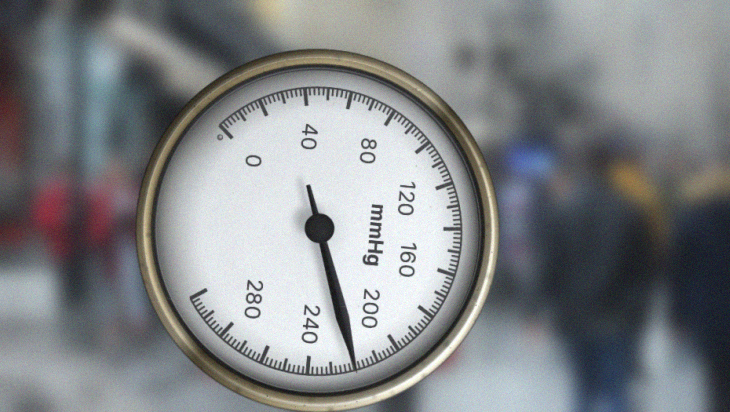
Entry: 220 mmHg
